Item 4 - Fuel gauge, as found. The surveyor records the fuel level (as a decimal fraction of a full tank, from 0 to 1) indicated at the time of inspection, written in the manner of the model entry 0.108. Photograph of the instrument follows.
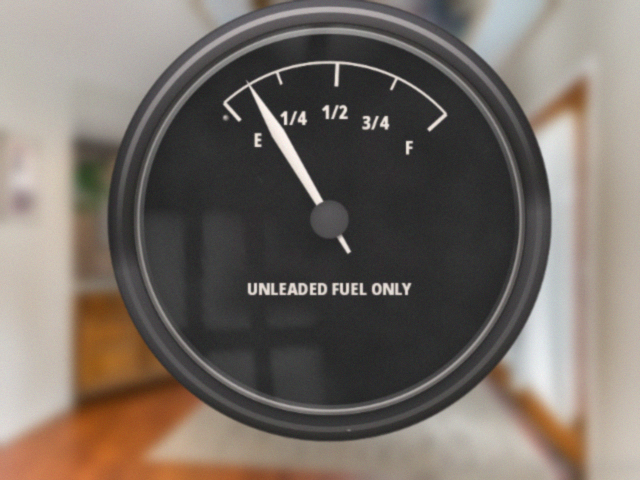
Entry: 0.125
